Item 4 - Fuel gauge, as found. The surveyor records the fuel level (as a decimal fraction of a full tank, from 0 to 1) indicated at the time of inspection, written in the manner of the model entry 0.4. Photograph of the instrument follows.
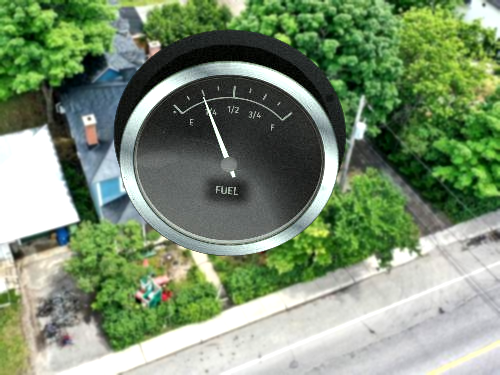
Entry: 0.25
